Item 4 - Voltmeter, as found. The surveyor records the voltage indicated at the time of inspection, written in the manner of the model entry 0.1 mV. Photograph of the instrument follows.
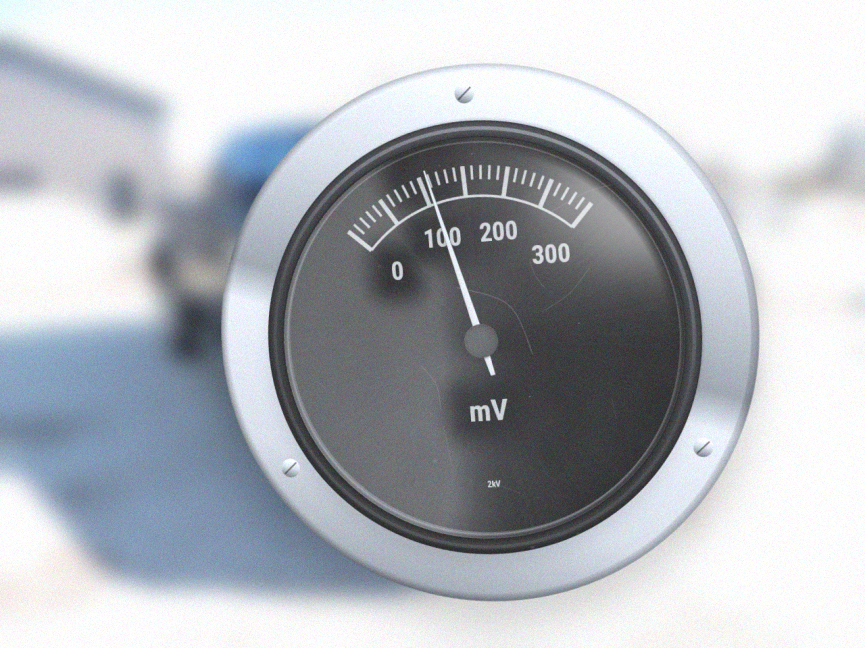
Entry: 110 mV
